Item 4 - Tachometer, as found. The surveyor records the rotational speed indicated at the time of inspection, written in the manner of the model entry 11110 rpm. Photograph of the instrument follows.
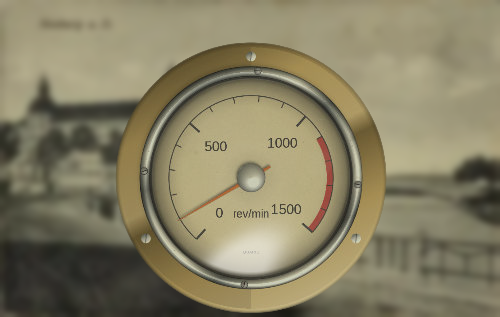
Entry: 100 rpm
